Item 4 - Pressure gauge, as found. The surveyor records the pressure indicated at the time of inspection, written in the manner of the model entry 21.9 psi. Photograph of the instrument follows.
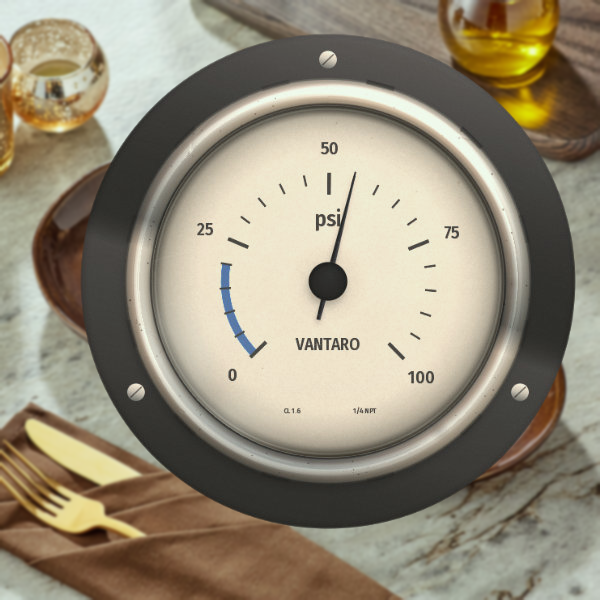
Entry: 55 psi
